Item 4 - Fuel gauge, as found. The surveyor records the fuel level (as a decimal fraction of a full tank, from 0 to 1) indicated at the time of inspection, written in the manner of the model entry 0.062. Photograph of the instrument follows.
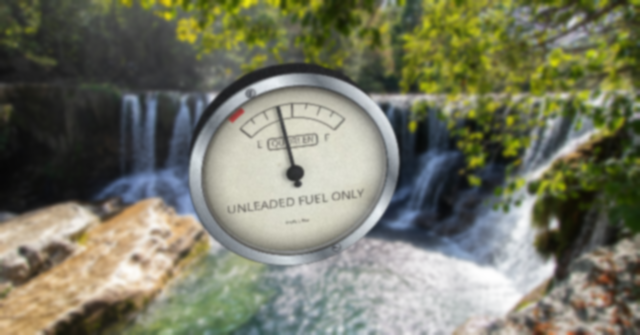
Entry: 0.375
